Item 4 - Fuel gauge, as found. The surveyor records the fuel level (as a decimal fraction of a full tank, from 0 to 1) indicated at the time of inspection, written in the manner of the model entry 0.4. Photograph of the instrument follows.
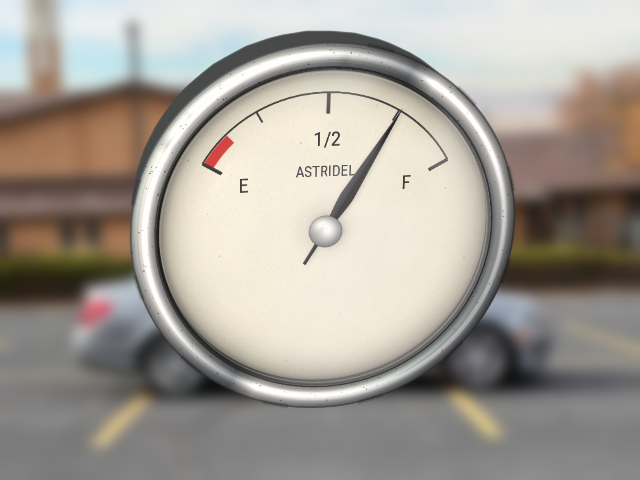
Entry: 0.75
